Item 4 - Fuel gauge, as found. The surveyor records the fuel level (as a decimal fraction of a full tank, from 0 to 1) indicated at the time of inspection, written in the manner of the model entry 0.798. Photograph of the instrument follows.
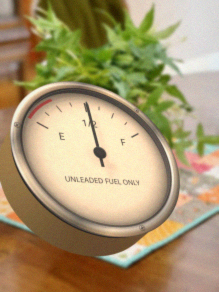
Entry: 0.5
